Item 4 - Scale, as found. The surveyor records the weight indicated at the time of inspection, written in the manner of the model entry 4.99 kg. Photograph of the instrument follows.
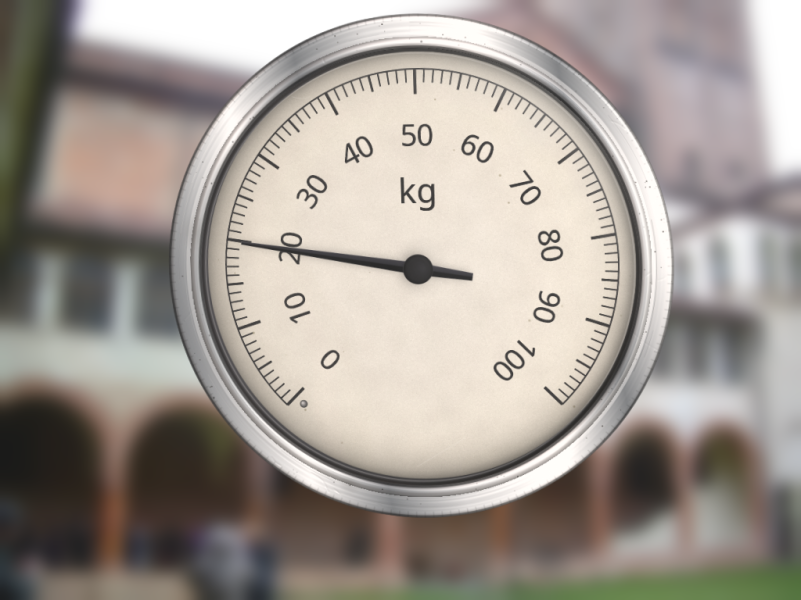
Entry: 20 kg
